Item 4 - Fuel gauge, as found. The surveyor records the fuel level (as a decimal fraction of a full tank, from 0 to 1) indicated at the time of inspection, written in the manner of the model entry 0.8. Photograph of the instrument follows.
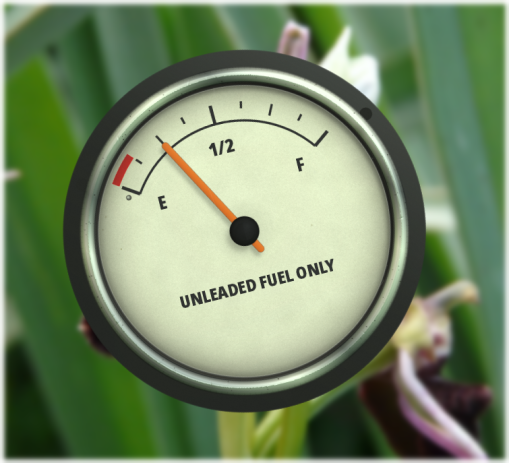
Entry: 0.25
